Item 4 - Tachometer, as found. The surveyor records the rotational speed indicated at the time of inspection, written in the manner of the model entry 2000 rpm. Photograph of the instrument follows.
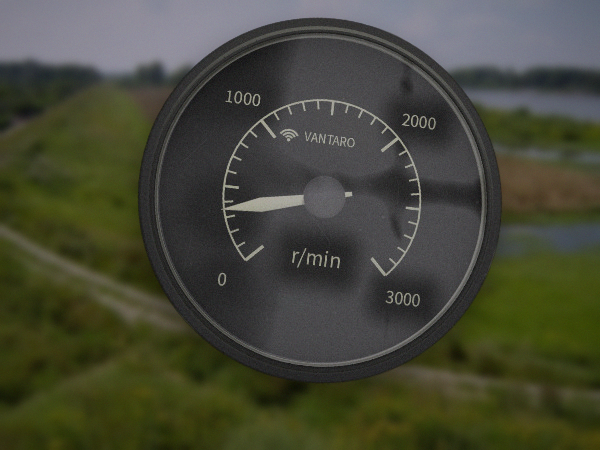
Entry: 350 rpm
